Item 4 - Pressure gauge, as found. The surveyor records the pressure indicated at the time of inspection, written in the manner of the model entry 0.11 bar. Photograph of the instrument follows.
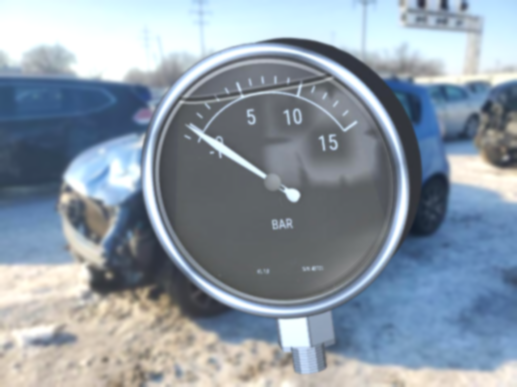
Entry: 0 bar
